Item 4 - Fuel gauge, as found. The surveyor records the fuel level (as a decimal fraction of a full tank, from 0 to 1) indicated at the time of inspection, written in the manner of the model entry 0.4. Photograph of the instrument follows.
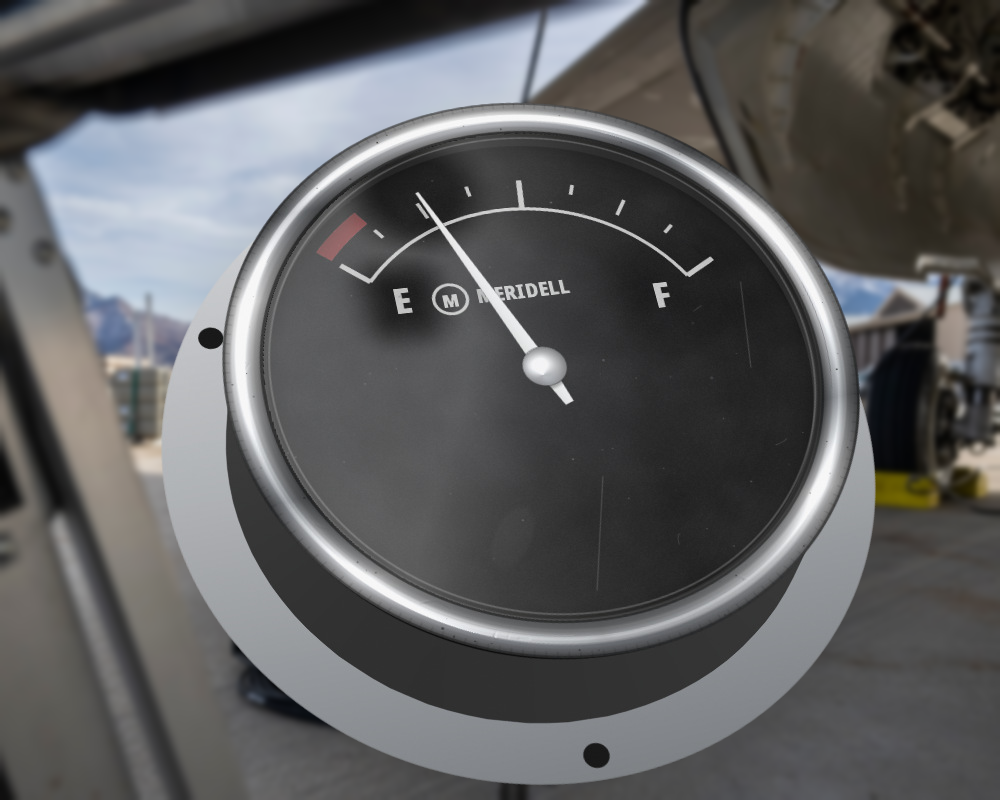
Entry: 0.25
